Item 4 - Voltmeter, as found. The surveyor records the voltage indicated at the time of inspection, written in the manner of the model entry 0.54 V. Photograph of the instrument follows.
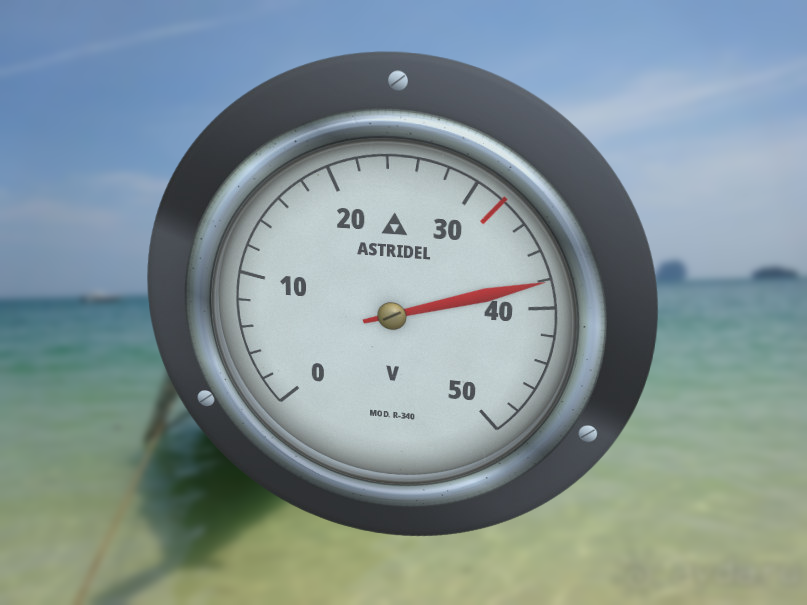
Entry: 38 V
